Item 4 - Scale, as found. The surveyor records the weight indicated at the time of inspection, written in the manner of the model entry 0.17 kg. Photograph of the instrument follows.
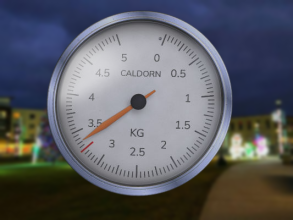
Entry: 3.35 kg
